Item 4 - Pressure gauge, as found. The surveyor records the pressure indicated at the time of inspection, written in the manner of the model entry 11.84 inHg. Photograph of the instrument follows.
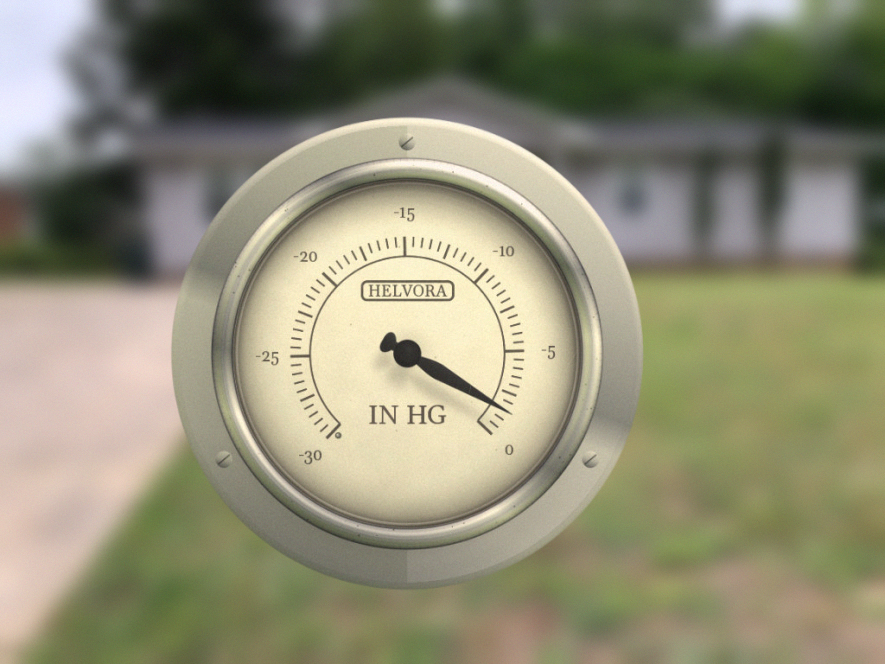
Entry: -1.5 inHg
